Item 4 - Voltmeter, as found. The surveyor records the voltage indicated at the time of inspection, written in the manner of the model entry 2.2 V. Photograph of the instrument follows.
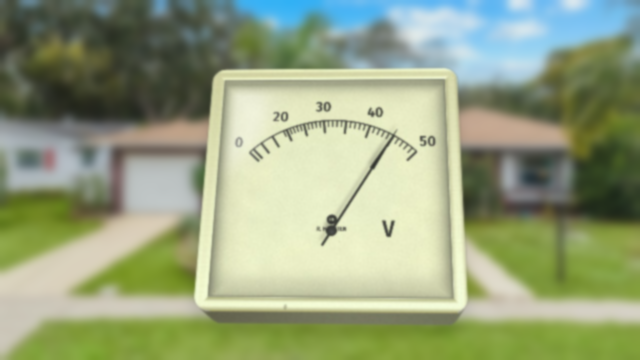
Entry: 45 V
